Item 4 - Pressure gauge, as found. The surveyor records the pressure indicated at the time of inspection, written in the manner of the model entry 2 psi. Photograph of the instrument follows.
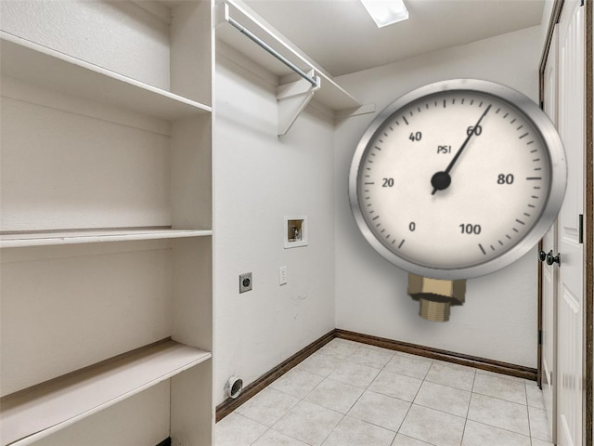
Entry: 60 psi
